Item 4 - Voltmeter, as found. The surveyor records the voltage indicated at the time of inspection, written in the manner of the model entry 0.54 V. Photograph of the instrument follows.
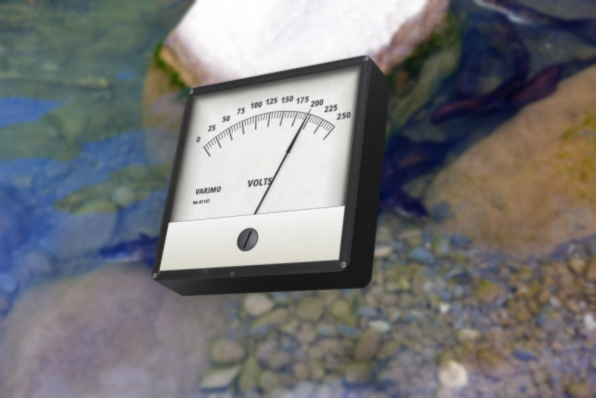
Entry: 200 V
